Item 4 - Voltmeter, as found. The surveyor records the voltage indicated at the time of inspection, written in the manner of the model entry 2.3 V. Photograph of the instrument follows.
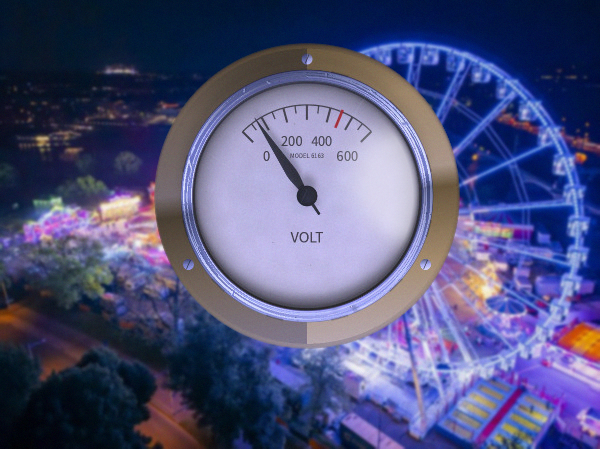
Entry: 75 V
